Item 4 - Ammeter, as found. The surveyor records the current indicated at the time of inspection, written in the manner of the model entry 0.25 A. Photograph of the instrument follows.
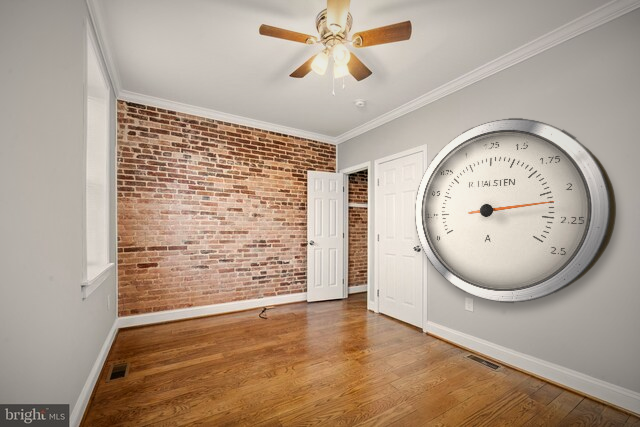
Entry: 2.1 A
